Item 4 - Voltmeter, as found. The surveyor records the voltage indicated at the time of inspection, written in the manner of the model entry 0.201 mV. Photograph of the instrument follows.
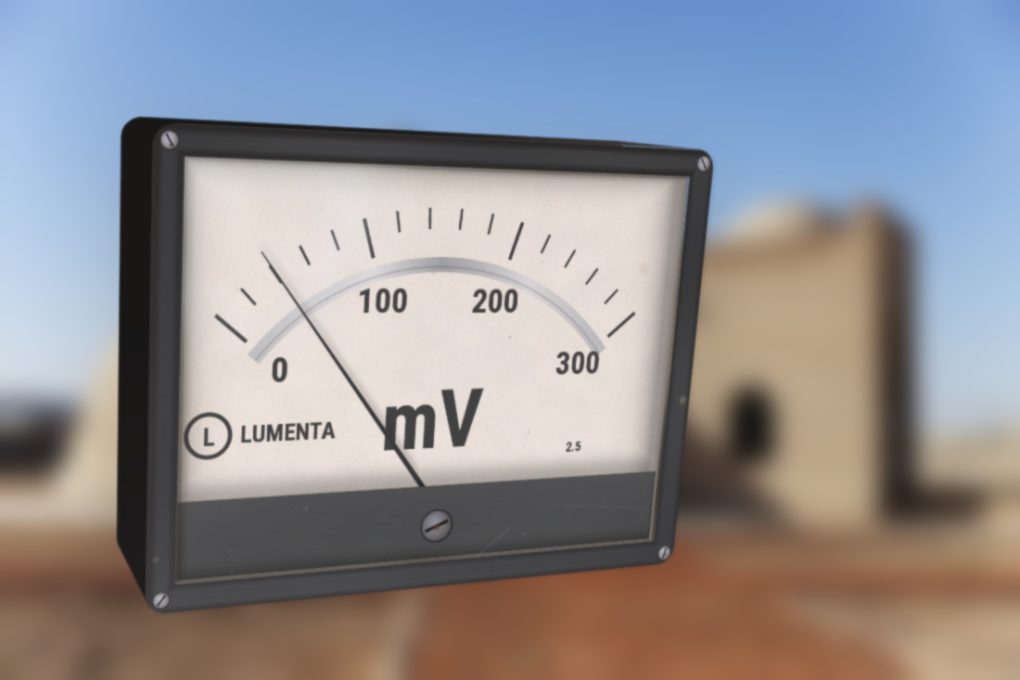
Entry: 40 mV
